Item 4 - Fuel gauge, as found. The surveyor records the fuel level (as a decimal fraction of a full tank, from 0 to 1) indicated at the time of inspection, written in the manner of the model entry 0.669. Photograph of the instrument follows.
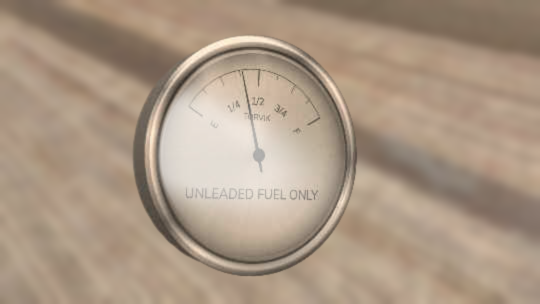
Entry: 0.375
